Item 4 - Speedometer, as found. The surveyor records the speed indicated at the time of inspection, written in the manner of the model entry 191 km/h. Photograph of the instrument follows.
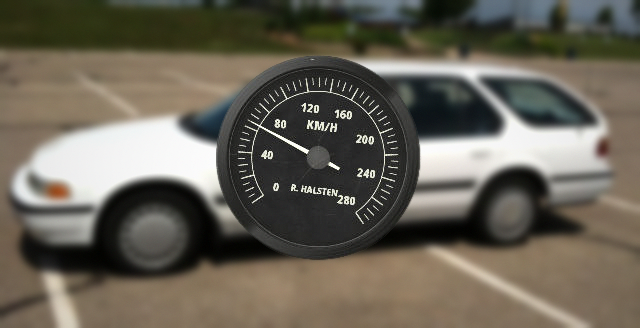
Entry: 65 km/h
